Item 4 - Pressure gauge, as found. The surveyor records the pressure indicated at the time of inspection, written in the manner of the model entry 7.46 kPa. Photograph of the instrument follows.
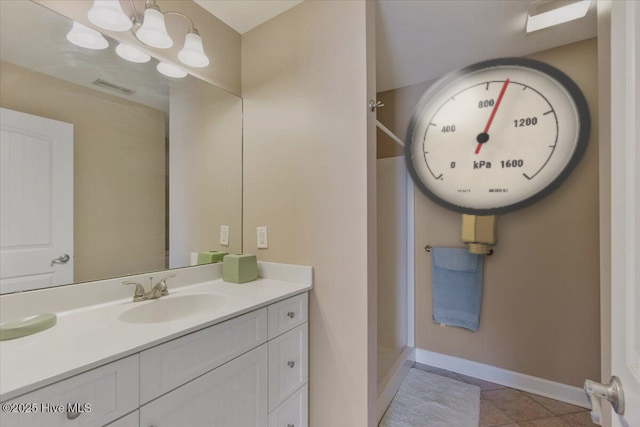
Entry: 900 kPa
